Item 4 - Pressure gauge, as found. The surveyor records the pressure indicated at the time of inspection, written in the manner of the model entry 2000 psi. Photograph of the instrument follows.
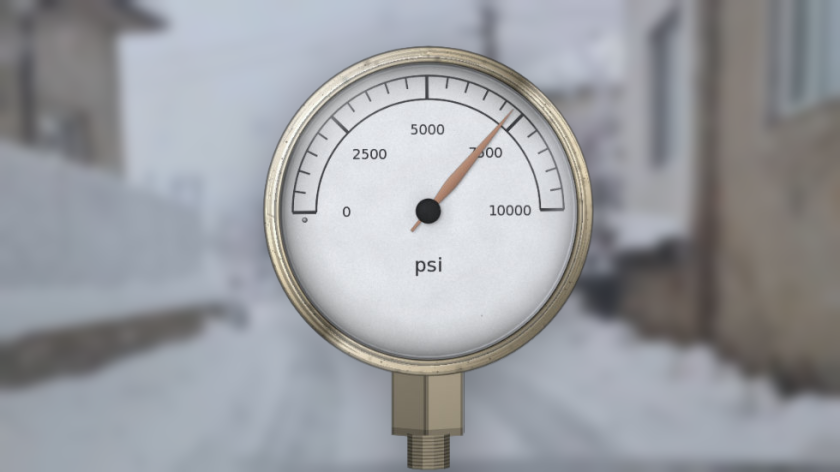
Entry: 7250 psi
